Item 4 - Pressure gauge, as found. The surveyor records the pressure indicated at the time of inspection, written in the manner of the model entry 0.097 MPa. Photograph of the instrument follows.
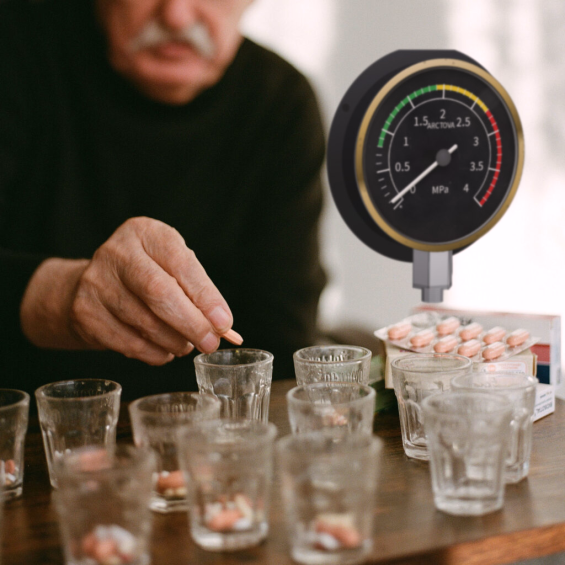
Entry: 0.1 MPa
